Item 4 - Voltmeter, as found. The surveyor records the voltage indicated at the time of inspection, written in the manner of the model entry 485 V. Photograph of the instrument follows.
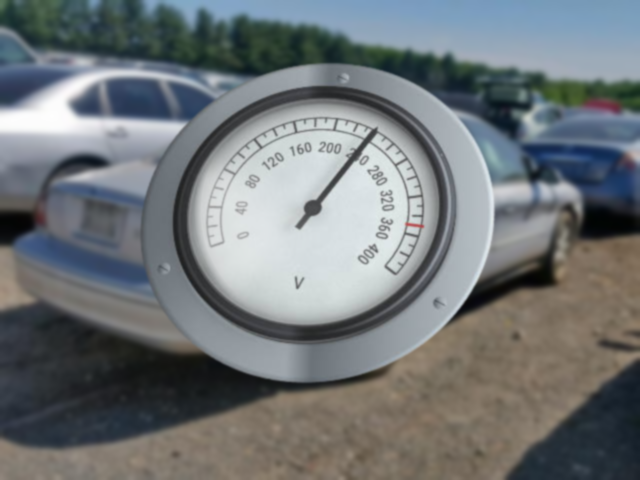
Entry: 240 V
